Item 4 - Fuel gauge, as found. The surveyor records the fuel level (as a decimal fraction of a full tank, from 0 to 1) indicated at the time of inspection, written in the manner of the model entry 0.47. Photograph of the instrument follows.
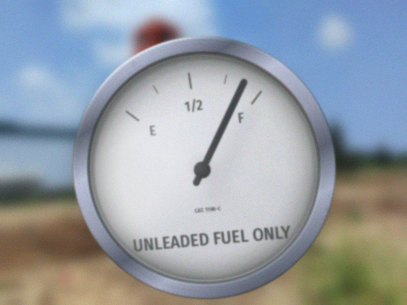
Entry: 0.875
